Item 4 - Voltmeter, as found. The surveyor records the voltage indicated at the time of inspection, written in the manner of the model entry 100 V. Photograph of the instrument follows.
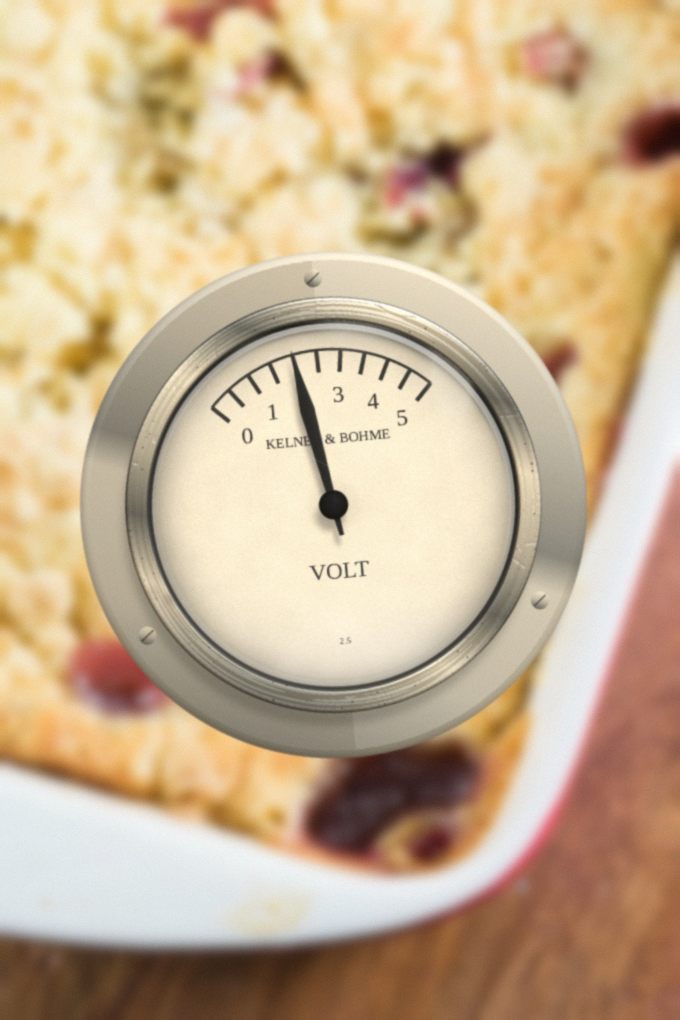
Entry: 2 V
